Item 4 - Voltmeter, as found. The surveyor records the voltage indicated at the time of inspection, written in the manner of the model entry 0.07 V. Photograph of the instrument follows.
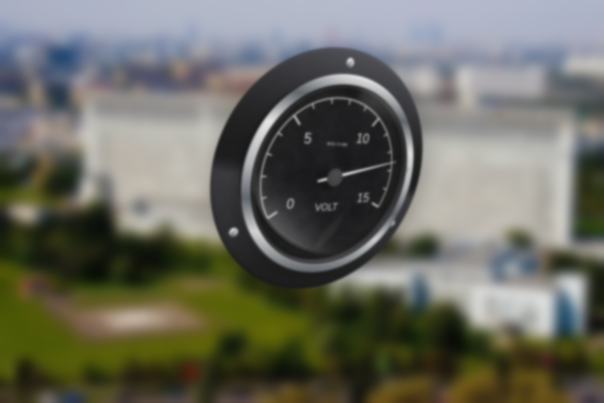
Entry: 12.5 V
